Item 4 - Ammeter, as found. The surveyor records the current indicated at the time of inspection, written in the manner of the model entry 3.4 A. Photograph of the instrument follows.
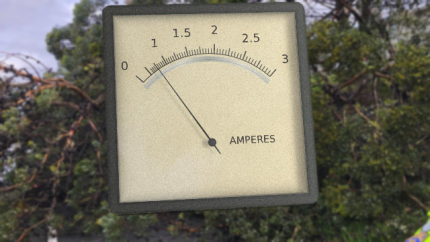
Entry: 0.75 A
